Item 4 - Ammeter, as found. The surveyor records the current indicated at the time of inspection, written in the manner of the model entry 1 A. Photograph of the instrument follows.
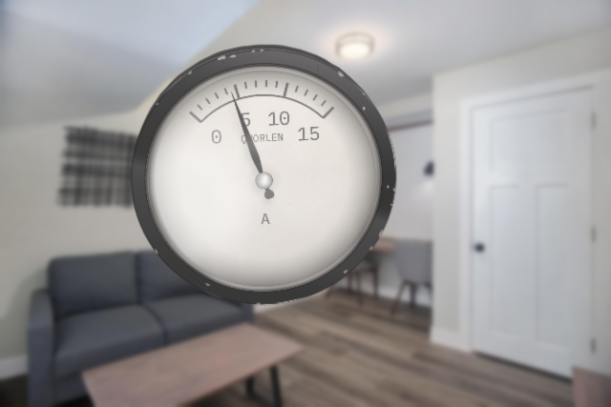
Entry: 4.5 A
